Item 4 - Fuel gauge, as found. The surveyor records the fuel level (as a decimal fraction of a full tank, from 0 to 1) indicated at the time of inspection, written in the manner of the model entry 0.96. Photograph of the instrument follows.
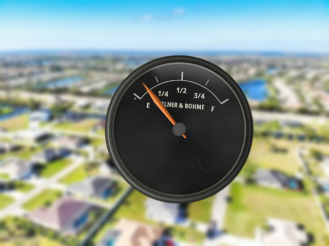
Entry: 0.125
